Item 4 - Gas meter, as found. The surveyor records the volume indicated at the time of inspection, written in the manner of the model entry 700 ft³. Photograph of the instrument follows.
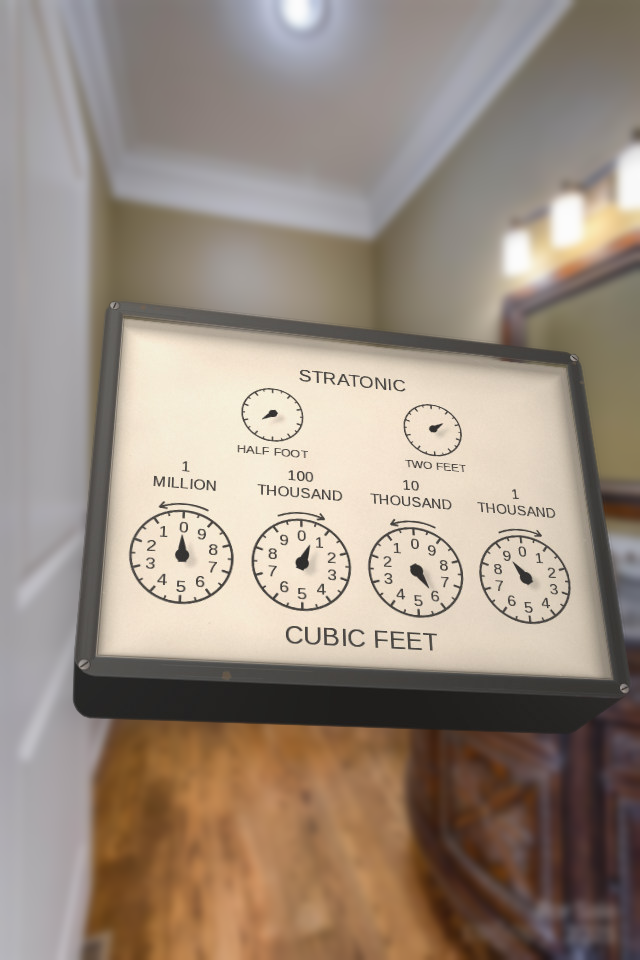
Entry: 5900 ft³
